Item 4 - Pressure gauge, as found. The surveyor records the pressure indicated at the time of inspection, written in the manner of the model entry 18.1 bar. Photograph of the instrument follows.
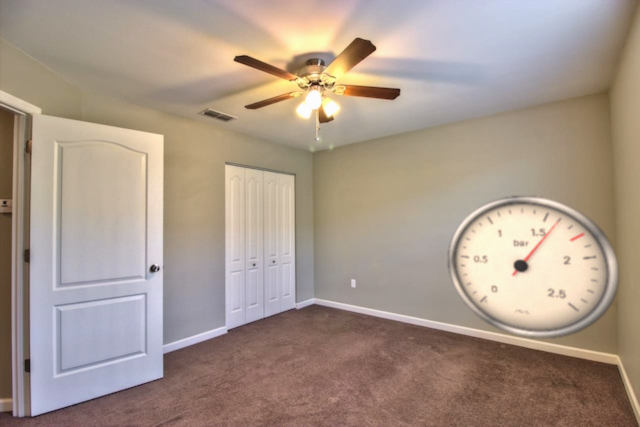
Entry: 1.6 bar
